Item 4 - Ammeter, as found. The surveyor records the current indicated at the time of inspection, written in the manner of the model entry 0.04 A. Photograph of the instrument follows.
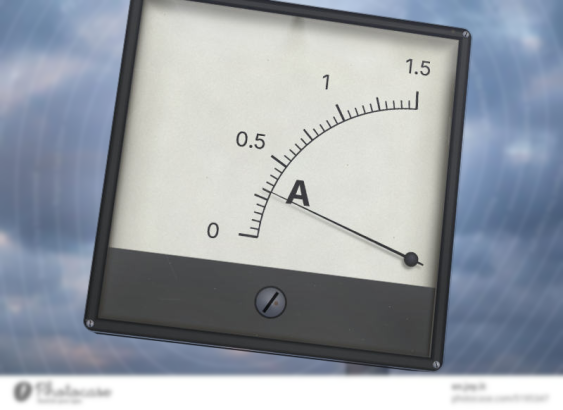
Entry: 0.3 A
